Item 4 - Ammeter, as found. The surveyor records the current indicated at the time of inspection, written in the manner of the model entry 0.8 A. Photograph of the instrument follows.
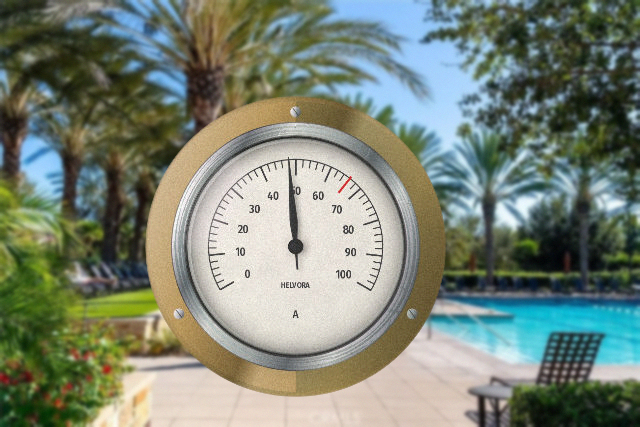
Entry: 48 A
